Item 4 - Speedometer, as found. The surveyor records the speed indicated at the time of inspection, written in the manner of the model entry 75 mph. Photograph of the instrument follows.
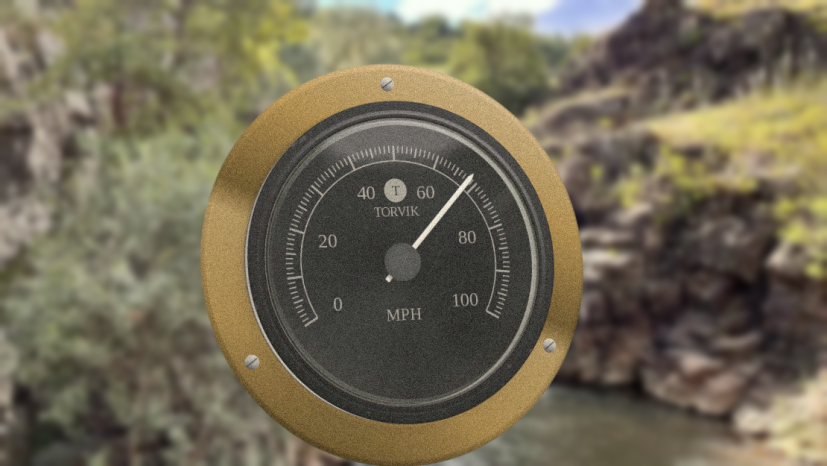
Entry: 68 mph
